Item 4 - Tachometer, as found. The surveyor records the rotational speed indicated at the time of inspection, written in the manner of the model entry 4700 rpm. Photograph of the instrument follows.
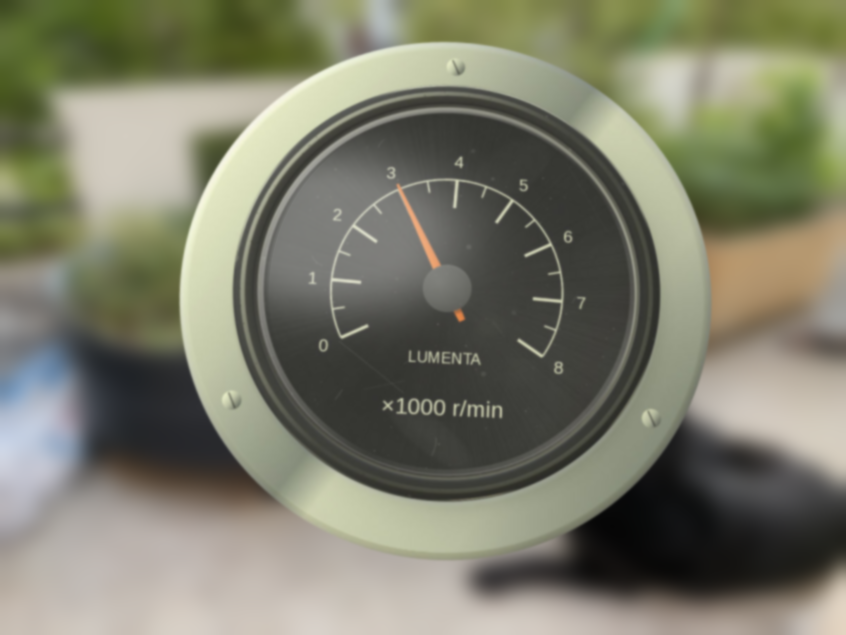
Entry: 3000 rpm
